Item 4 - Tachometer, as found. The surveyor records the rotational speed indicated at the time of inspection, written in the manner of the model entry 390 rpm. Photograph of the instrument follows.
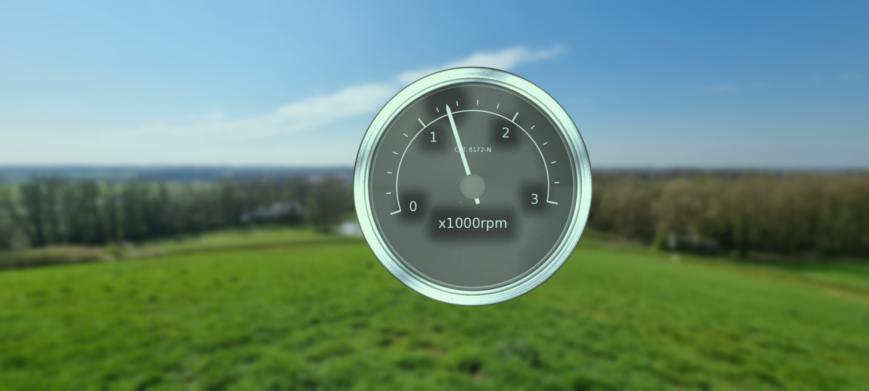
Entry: 1300 rpm
